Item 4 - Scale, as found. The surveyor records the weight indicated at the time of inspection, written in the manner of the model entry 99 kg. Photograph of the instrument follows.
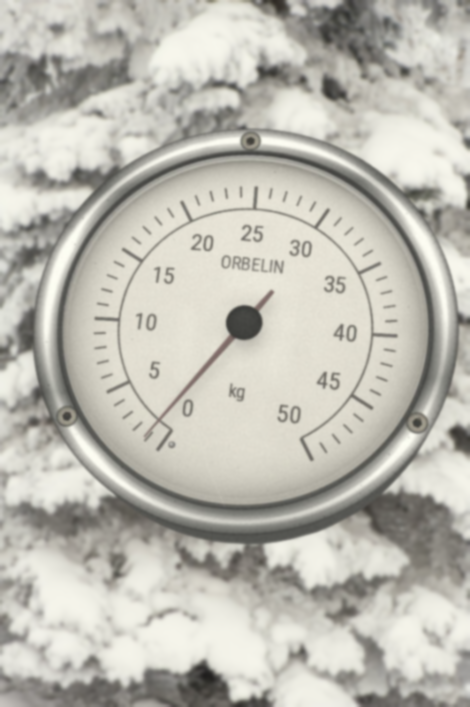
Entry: 1 kg
